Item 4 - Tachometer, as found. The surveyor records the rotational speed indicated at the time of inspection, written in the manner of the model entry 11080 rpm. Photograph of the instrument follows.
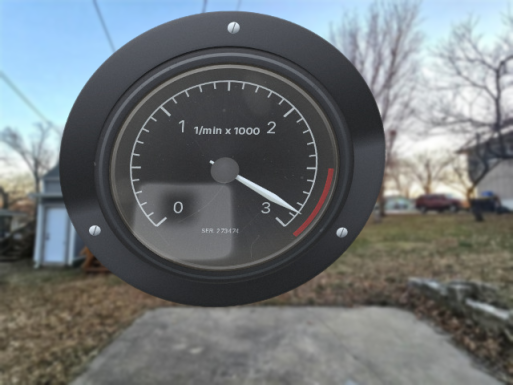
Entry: 2850 rpm
